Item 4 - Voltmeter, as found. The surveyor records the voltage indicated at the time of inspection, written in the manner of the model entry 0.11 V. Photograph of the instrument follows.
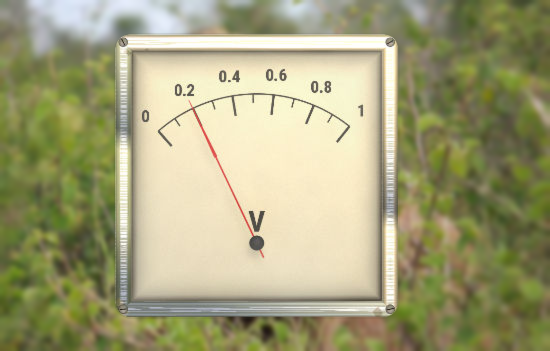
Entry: 0.2 V
